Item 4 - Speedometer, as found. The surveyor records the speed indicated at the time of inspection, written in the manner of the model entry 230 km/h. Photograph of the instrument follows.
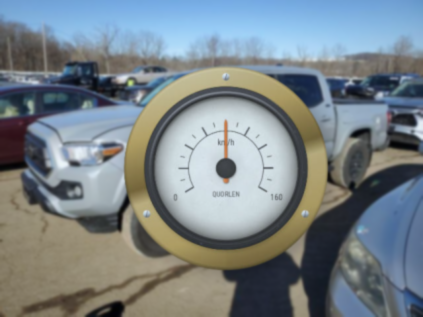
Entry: 80 km/h
